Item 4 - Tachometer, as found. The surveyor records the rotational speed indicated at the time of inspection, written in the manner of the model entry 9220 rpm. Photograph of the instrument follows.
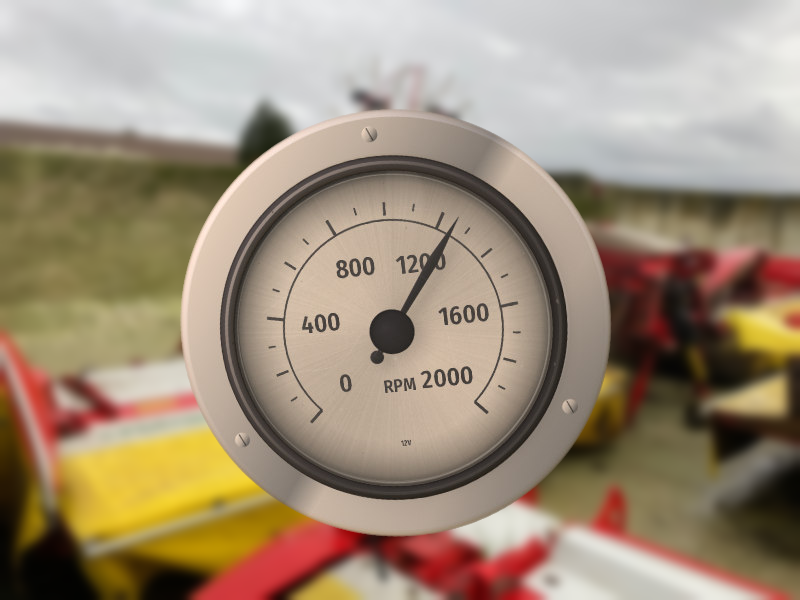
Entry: 1250 rpm
